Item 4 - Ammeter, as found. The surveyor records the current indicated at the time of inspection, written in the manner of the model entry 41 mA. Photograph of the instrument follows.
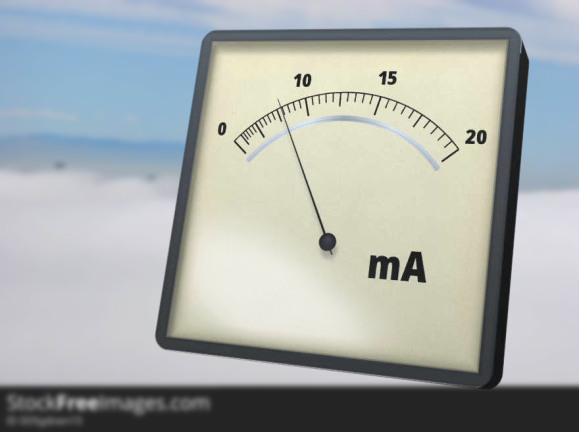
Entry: 8 mA
